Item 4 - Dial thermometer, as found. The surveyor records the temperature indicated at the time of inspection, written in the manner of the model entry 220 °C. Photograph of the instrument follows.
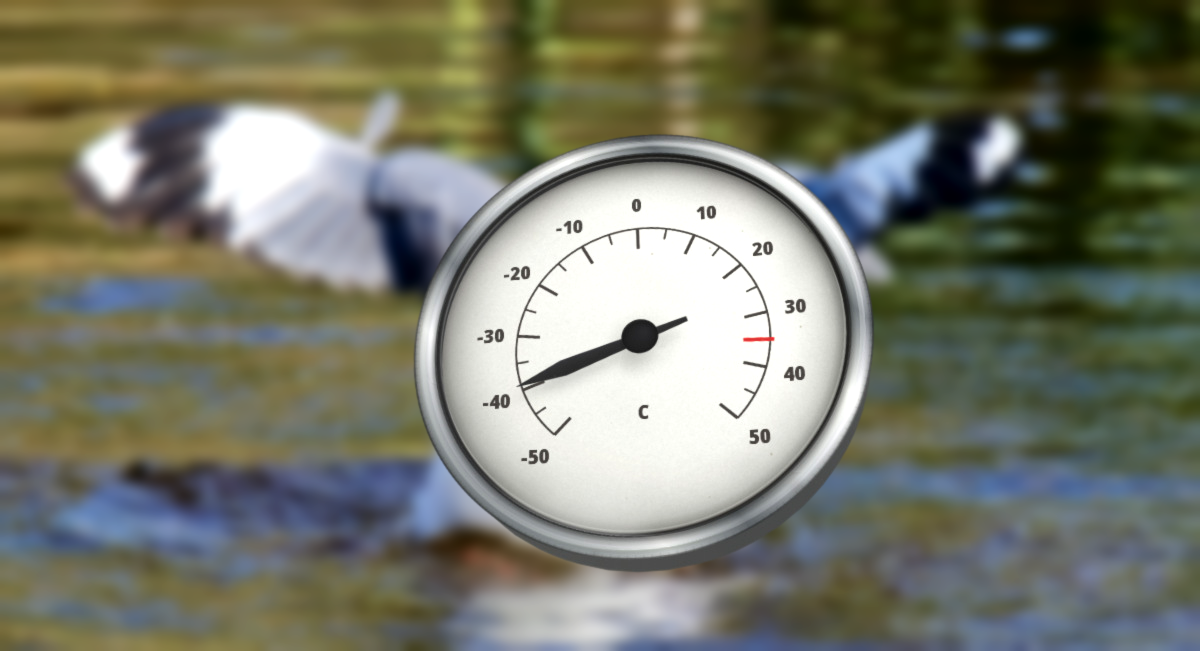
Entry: -40 °C
